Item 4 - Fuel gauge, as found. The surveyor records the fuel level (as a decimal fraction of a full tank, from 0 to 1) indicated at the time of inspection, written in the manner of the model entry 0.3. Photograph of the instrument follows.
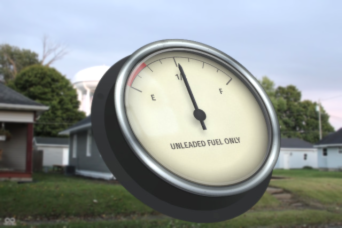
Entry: 0.5
